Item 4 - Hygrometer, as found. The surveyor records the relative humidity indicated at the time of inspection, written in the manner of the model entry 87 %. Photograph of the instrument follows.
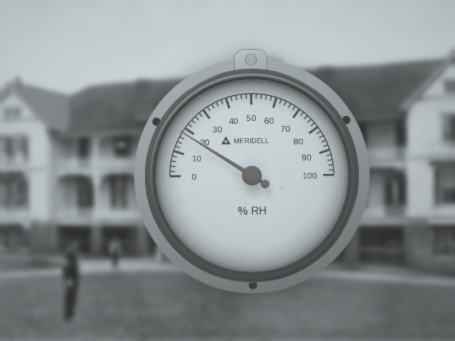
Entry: 18 %
